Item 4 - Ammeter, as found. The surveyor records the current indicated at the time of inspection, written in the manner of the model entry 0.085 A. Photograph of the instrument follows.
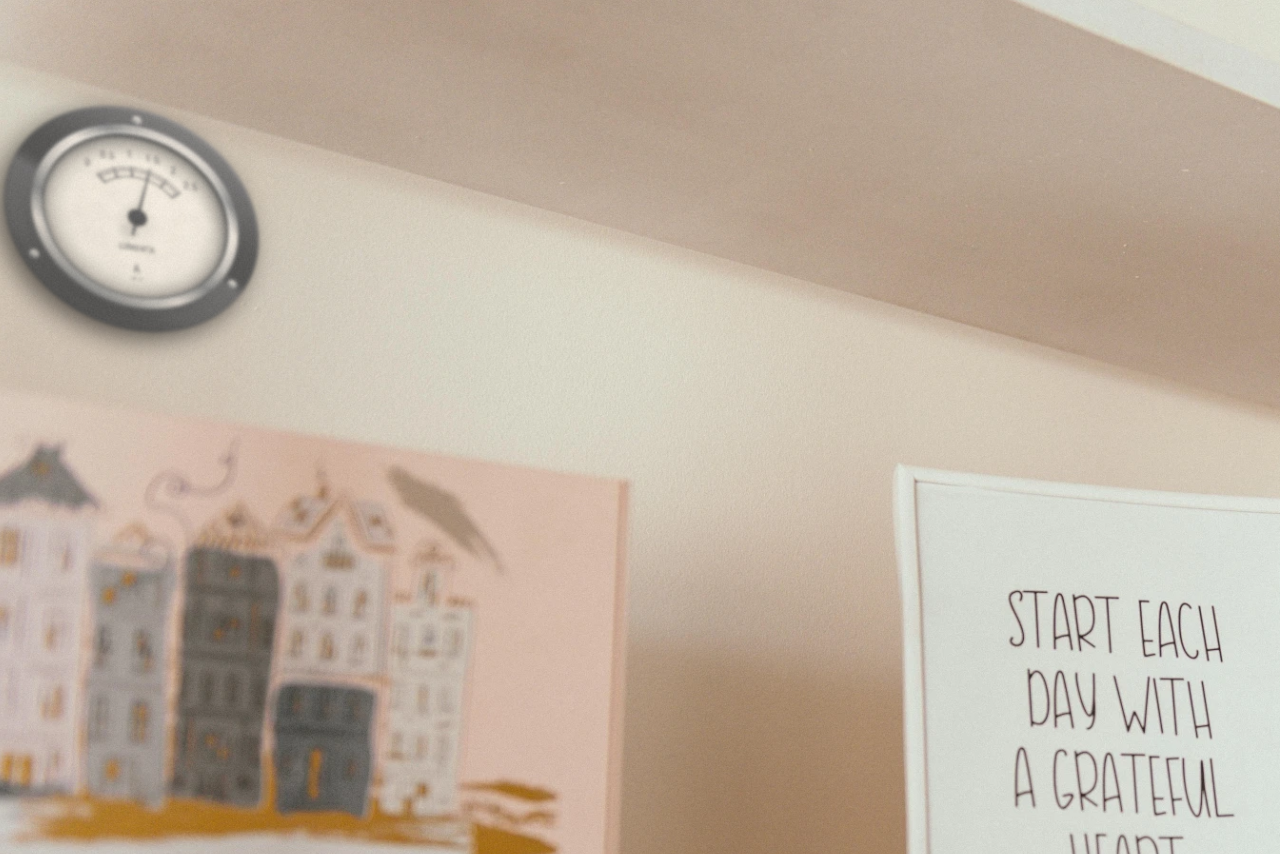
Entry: 1.5 A
